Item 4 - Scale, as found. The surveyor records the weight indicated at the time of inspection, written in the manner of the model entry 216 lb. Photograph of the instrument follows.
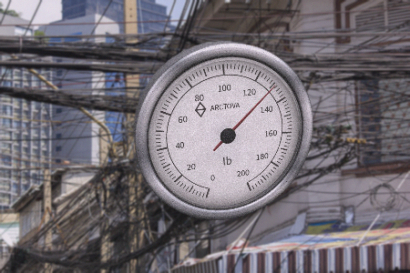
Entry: 130 lb
